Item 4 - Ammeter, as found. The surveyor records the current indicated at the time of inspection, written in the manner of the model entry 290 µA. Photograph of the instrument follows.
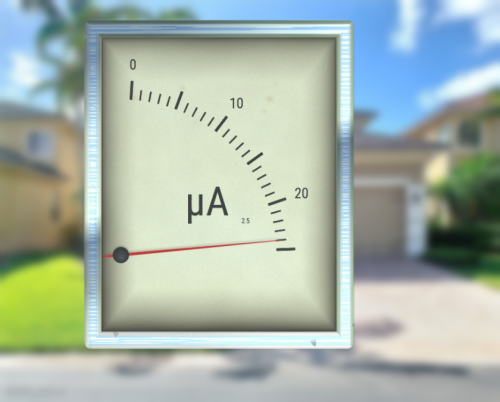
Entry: 24 µA
